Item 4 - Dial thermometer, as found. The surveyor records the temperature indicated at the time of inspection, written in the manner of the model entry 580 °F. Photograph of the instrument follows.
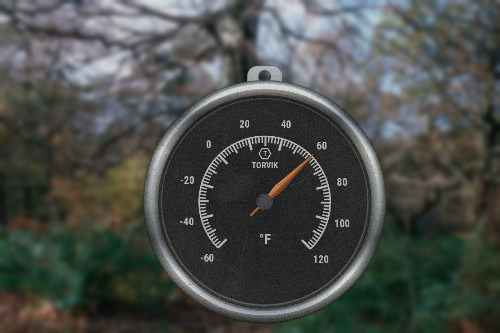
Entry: 60 °F
